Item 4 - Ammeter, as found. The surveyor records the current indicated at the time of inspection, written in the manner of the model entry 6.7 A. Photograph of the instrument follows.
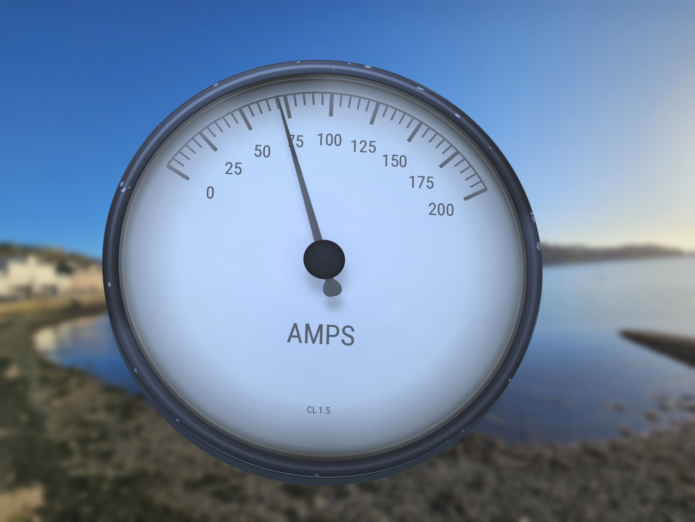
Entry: 70 A
